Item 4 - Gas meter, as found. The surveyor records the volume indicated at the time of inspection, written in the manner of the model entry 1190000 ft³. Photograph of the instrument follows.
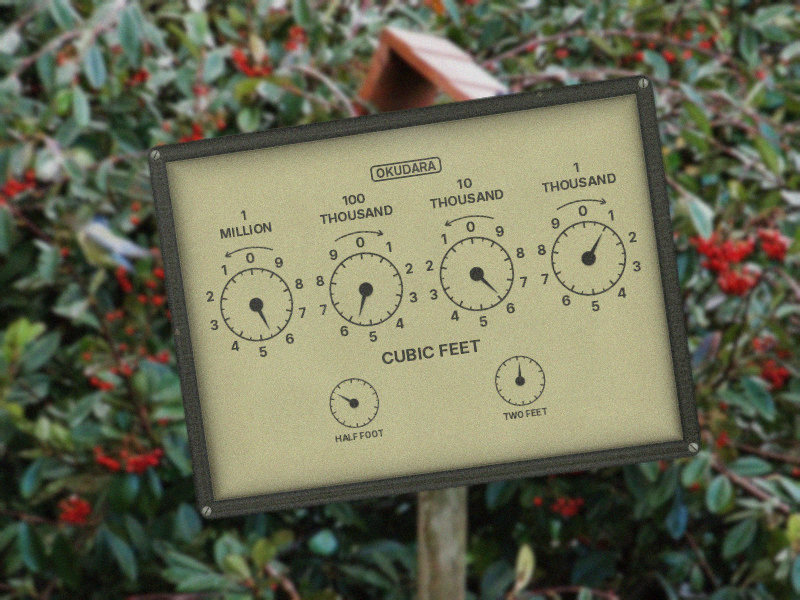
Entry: 556100 ft³
